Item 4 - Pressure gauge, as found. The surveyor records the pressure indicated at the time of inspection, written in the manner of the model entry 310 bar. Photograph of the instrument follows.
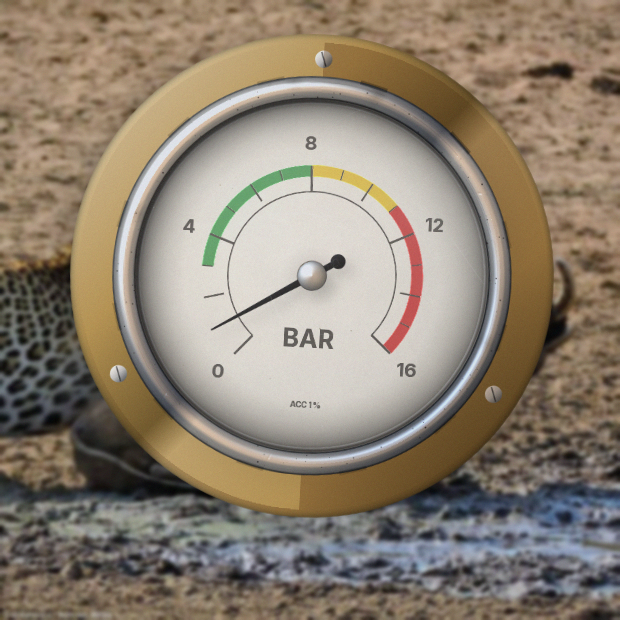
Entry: 1 bar
